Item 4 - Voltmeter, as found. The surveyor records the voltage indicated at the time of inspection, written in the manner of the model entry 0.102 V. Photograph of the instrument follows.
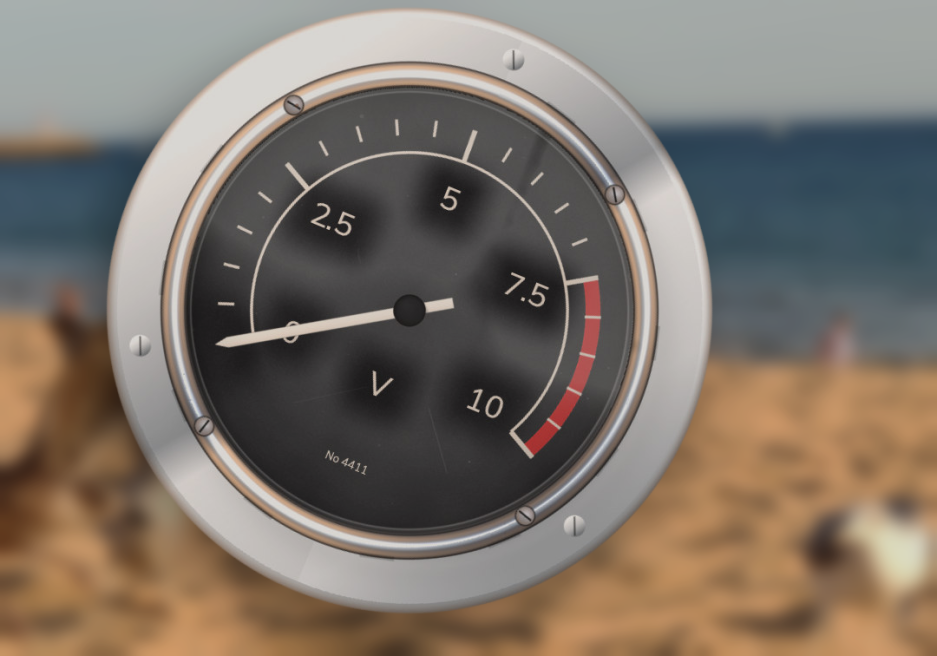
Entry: 0 V
